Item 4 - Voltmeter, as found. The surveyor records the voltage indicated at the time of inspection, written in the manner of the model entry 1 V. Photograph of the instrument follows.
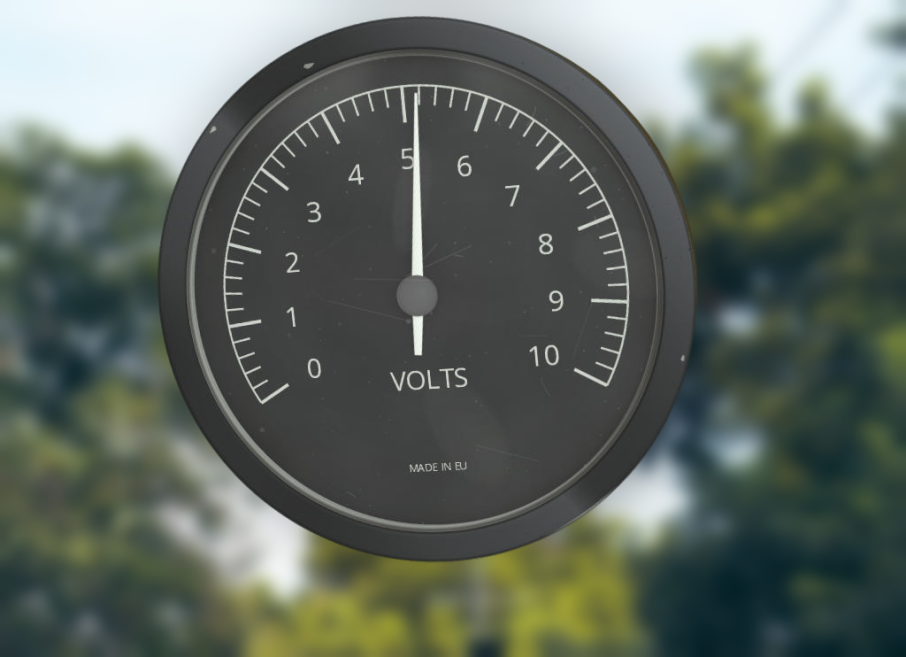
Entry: 5.2 V
